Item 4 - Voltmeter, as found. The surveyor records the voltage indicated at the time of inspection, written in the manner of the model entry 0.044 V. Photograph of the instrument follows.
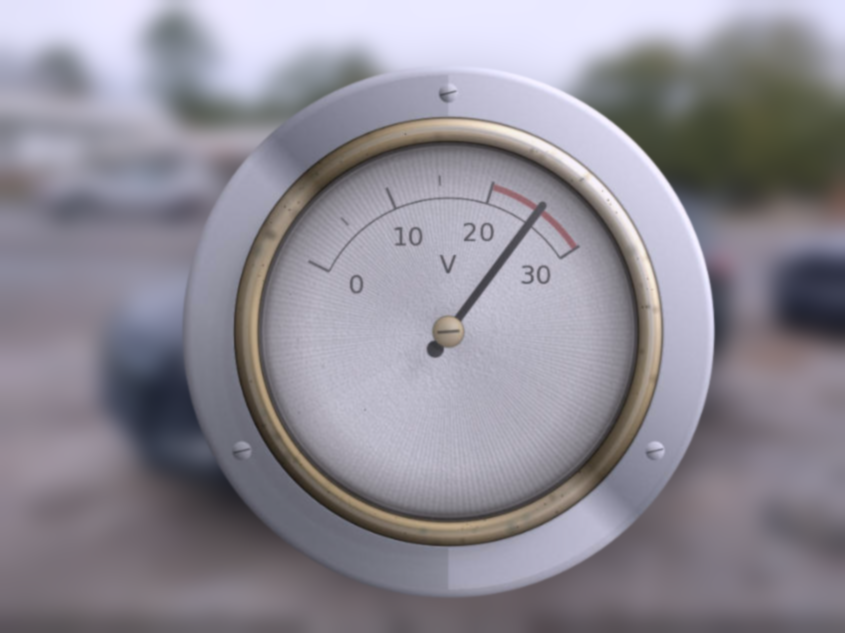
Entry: 25 V
